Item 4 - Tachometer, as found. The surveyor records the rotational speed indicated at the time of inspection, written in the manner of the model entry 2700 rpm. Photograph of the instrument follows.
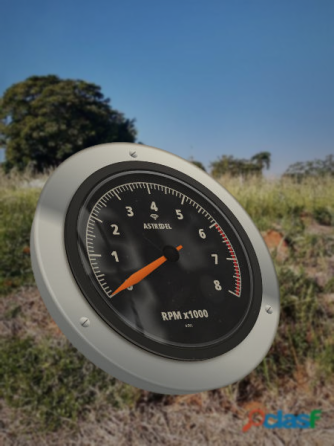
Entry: 0 rpm
